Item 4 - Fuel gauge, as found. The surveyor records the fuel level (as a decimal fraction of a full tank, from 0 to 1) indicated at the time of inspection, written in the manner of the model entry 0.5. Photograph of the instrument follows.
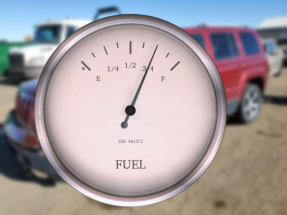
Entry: 0.75
